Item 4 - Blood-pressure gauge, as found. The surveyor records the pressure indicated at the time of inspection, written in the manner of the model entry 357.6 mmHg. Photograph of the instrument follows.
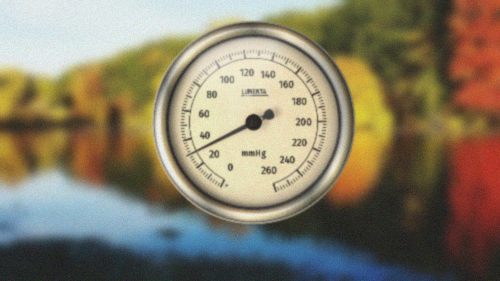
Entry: 30 mmHg
